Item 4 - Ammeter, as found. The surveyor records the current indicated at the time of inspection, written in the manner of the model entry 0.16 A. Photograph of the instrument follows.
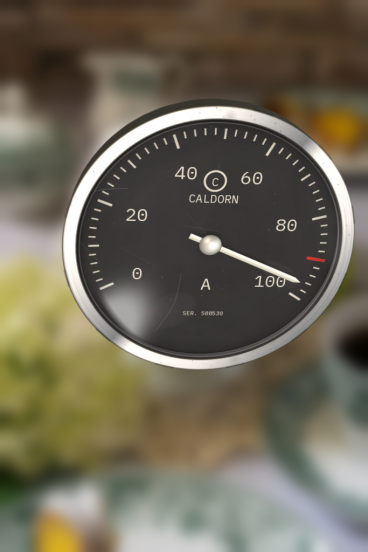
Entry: 96 A
